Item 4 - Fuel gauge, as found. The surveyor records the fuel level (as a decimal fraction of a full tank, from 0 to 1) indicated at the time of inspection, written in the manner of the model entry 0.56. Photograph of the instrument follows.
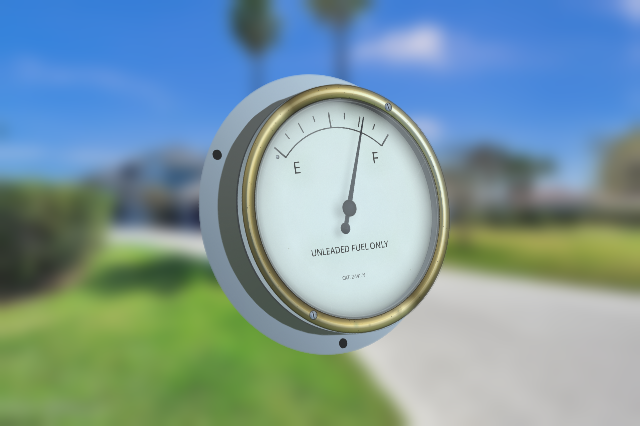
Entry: 0.75
